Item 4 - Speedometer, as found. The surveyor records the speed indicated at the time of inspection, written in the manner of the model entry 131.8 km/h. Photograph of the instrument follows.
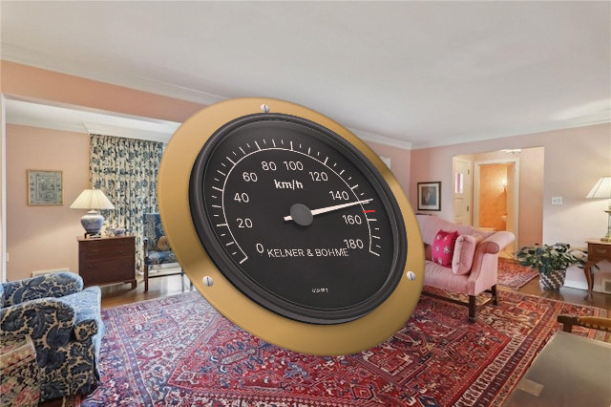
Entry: 150 km/h
